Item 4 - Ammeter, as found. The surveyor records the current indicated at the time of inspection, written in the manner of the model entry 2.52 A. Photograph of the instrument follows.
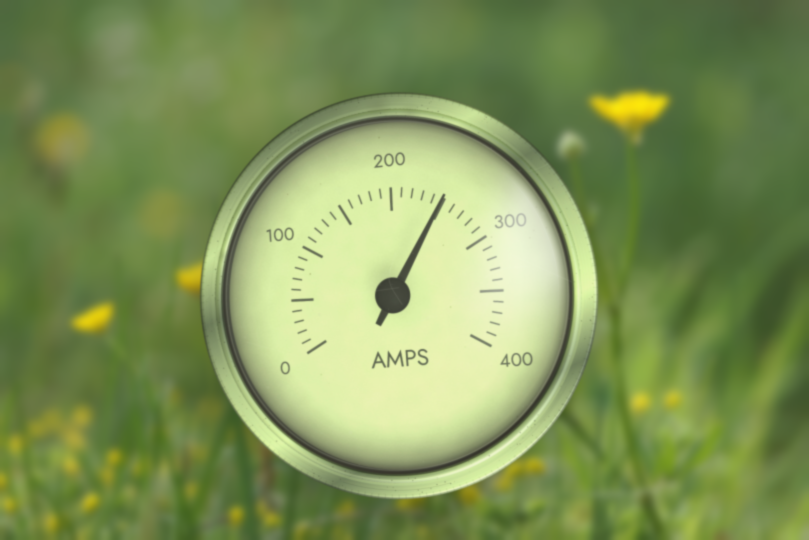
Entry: 250 A
